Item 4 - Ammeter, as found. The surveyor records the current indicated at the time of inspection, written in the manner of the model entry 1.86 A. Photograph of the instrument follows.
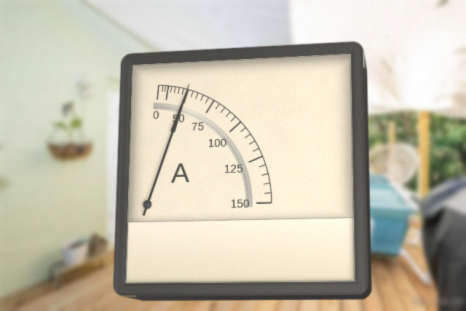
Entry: 50 A
